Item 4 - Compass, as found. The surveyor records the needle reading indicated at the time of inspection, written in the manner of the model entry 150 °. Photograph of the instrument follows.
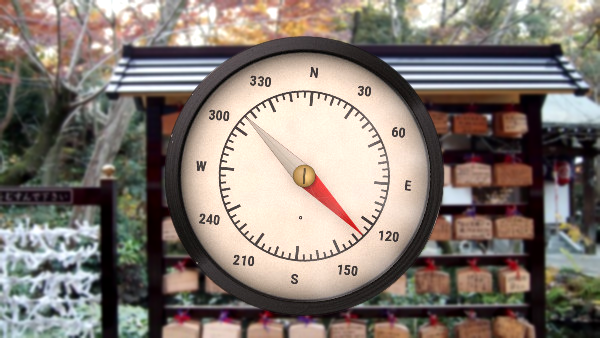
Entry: 130 °
